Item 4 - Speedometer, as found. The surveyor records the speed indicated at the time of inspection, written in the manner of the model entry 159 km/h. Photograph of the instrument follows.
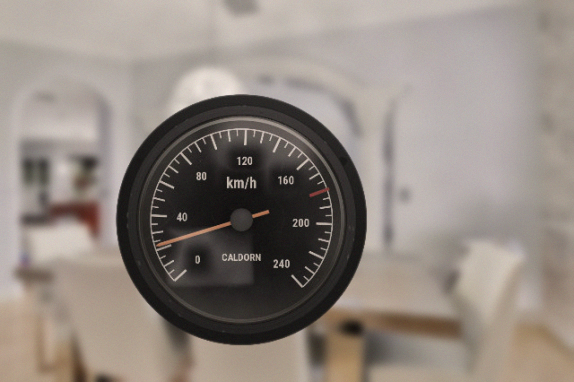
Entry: 22.5 km/h
